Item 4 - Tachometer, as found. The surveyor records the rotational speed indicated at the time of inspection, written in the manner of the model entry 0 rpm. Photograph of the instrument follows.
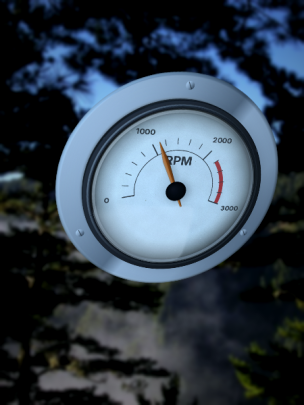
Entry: 1100 rpm
